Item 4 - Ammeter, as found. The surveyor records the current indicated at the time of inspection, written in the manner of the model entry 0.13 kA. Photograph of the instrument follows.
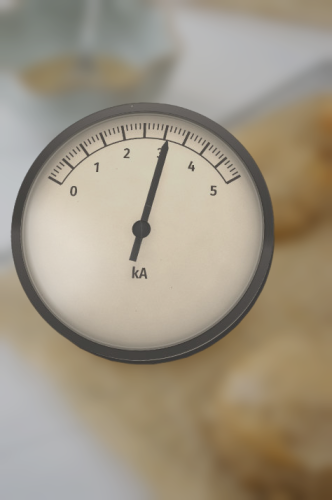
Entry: 3.1 kA
